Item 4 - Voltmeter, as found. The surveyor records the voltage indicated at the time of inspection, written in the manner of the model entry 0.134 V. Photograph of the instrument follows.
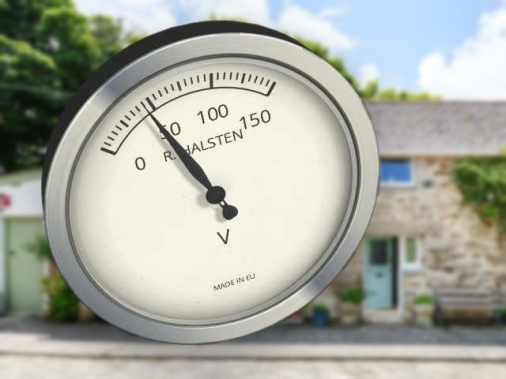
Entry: 45 V
